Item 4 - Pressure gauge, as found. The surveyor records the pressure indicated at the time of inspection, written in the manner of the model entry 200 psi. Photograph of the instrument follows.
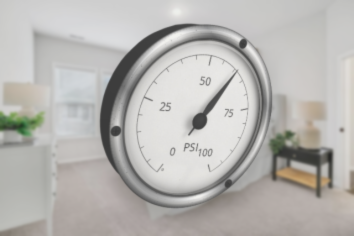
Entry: 60 psi
